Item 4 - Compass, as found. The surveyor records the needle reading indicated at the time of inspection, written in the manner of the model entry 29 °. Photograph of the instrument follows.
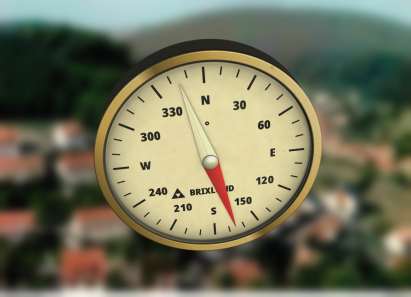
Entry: 165 °
